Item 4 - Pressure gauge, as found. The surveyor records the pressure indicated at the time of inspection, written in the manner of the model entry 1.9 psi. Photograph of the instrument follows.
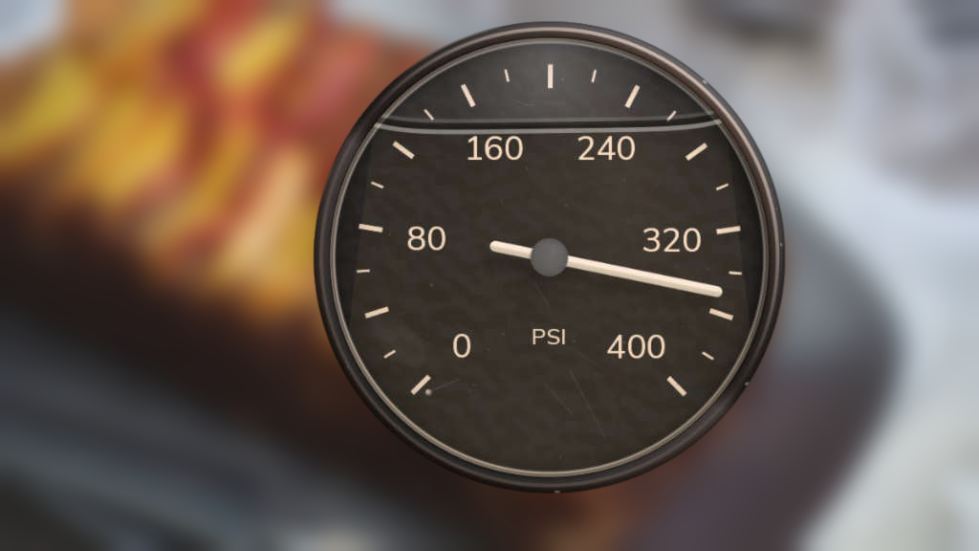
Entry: 350 psi
